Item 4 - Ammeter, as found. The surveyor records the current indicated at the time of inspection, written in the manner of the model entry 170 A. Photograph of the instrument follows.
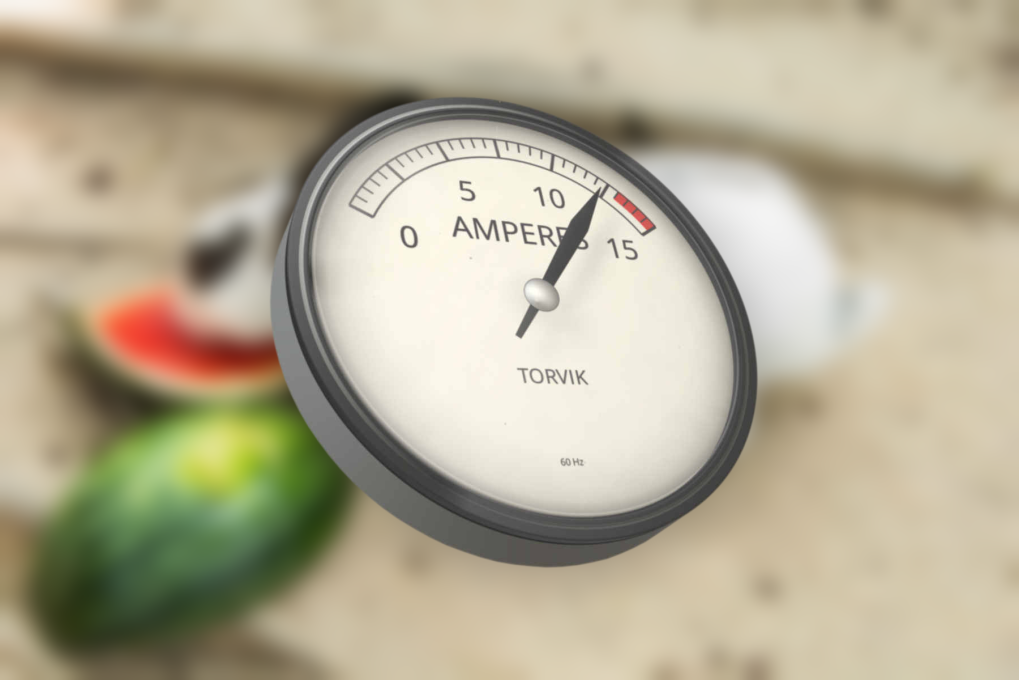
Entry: 12.25 A
